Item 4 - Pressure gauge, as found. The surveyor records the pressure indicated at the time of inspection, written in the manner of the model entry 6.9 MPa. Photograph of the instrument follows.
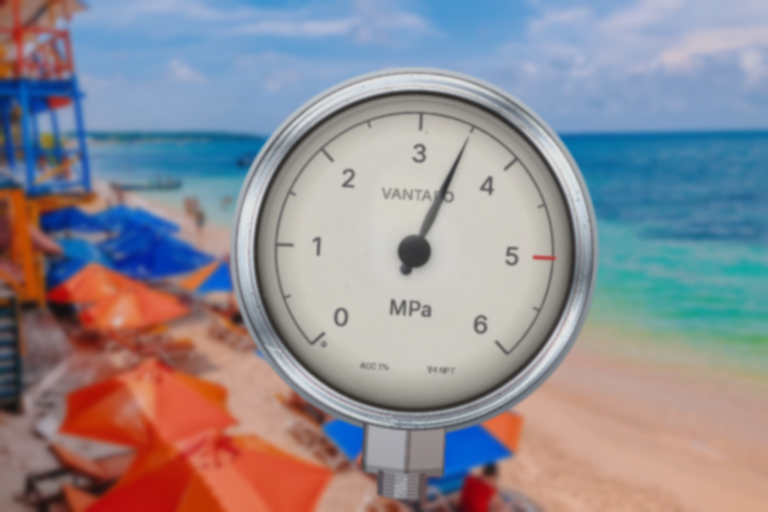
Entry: 3.5 MPa
